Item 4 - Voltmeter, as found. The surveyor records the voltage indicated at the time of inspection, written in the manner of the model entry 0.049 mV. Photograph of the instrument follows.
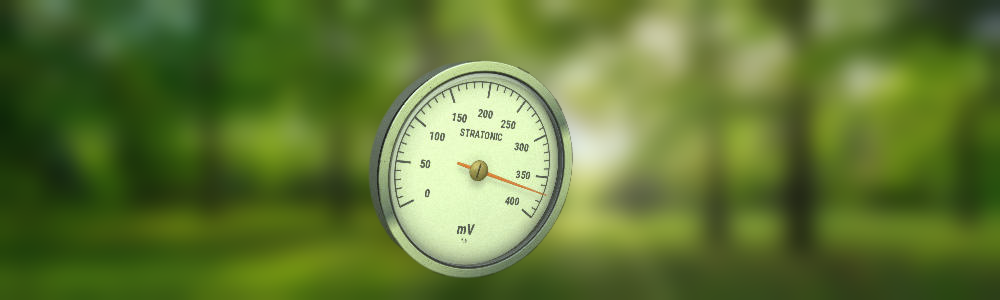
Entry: 370 mV
